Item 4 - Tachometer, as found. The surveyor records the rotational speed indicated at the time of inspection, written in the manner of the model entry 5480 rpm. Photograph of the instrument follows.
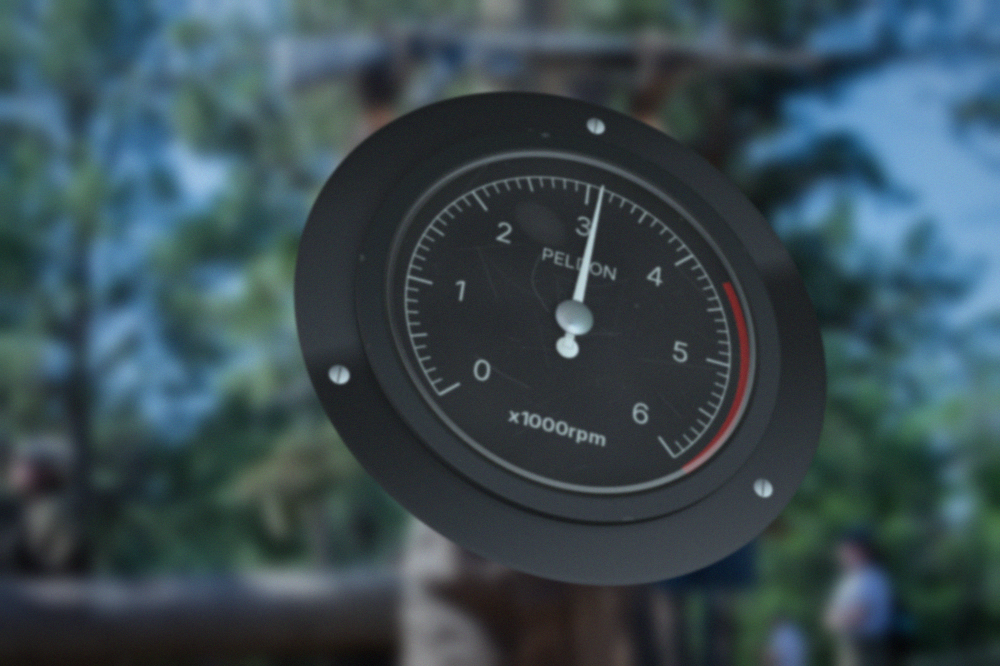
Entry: 3100 rpm
